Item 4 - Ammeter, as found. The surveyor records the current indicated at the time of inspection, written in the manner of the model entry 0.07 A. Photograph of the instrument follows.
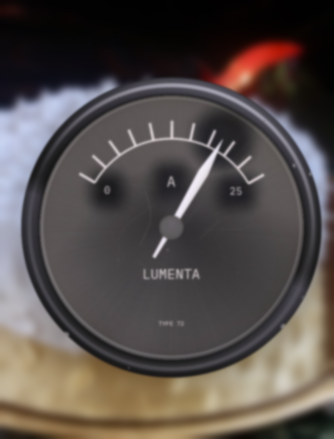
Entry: 18.75 A
